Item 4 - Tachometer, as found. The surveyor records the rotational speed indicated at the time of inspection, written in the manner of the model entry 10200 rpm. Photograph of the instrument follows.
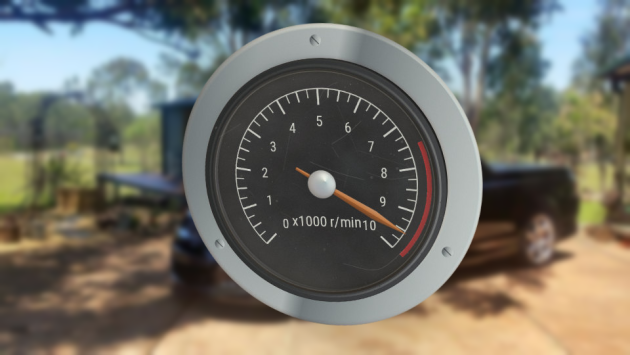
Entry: 9500 rpm
